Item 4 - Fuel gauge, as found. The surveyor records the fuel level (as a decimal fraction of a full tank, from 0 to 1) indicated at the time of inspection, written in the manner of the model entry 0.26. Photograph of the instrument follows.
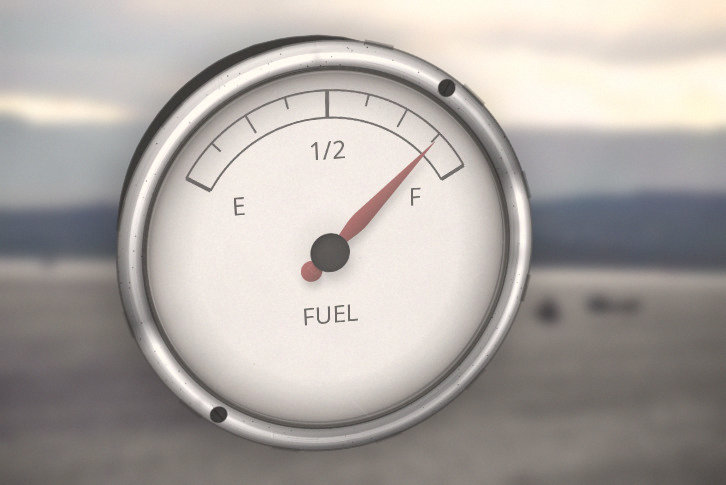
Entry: 0.875
